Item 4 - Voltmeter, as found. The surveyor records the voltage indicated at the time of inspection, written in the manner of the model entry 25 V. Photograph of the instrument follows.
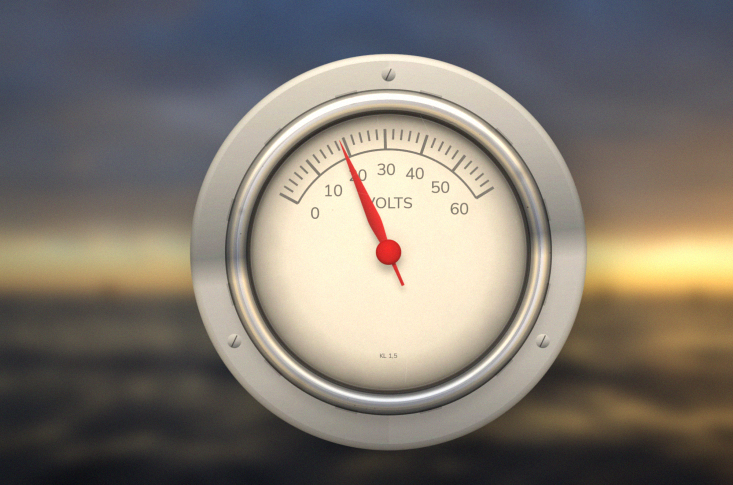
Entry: 19 V
